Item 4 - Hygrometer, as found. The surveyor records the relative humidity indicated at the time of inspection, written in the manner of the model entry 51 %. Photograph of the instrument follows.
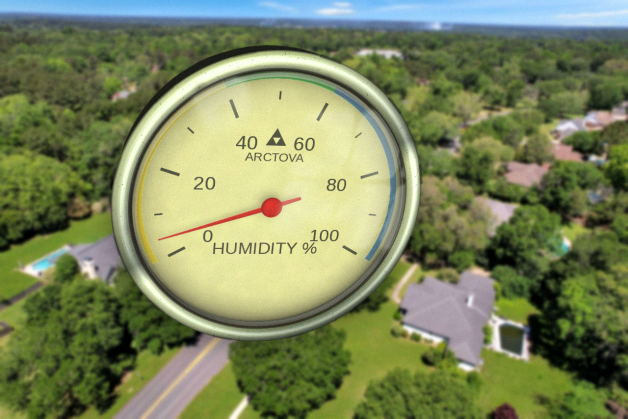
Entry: 5 %
